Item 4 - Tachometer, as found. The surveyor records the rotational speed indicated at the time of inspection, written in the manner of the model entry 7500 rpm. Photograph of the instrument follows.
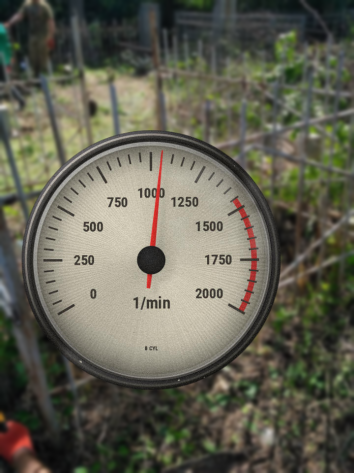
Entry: 1050 rpm
